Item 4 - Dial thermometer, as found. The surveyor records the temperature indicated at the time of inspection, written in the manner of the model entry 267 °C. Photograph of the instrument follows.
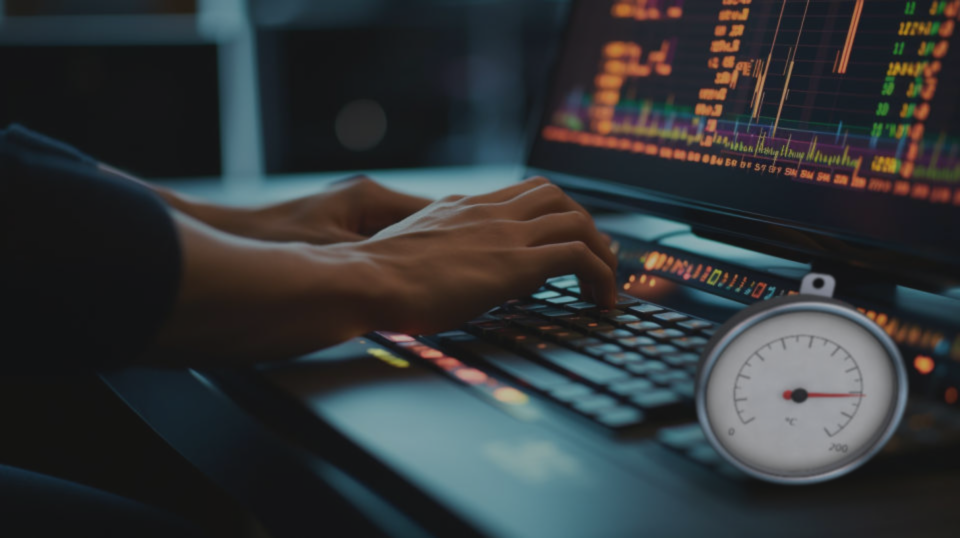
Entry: 160 °C
